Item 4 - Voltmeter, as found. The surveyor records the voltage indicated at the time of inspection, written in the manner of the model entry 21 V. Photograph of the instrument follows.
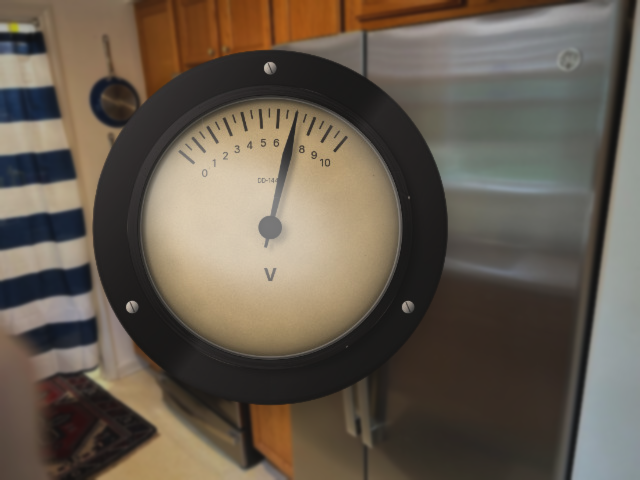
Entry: 7 V
